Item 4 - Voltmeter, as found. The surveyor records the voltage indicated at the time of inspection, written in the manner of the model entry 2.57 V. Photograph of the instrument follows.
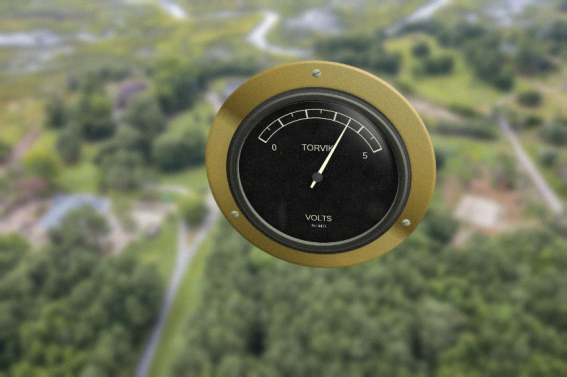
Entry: 3.5 V
